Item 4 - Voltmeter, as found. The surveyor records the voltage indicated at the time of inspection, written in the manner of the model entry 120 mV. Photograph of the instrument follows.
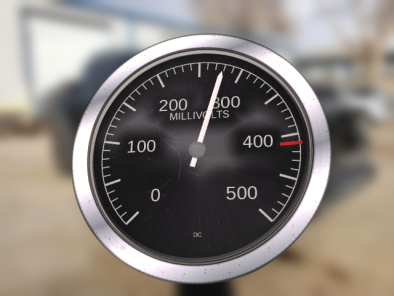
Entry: 280 mV
